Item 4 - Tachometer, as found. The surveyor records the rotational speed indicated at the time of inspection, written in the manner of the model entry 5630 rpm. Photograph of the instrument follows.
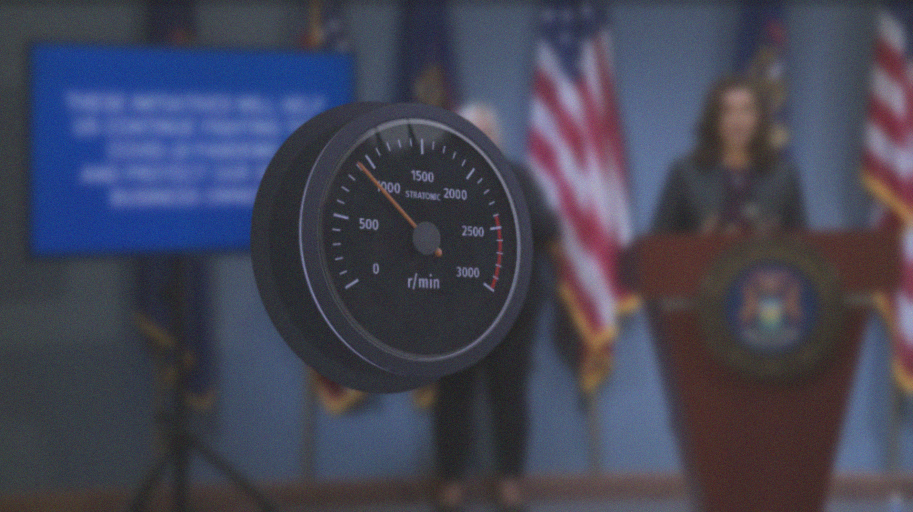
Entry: 900 rpm
